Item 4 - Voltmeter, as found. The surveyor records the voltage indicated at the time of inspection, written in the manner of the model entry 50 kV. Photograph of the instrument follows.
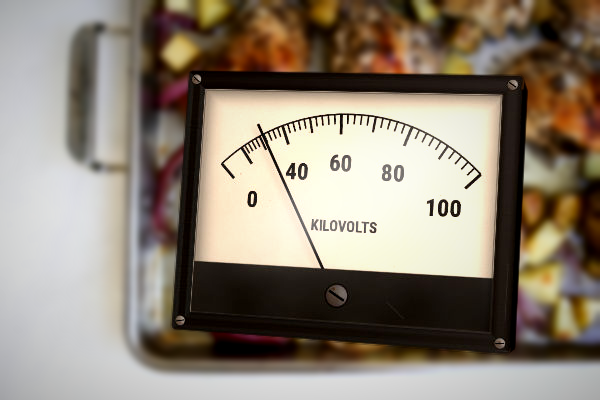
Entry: 32 kV
